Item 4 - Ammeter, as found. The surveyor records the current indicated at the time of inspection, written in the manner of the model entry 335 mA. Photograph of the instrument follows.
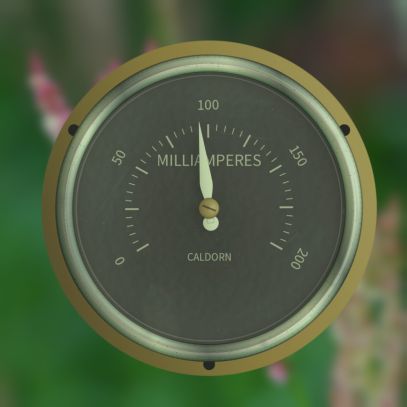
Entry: 95 mA
